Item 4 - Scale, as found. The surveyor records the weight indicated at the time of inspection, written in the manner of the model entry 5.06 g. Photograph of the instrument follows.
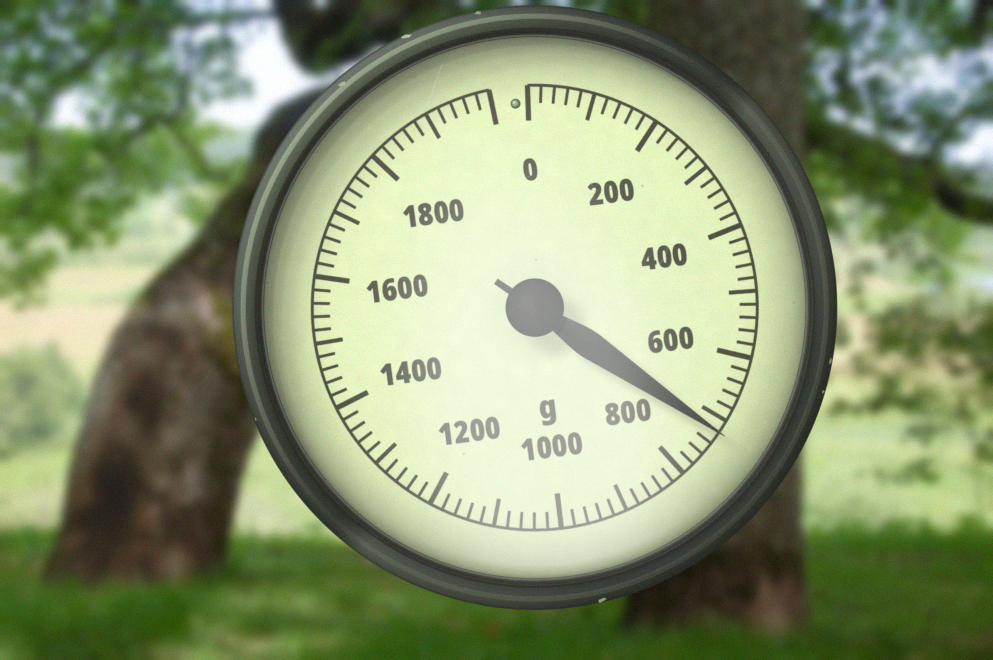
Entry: 720 g
